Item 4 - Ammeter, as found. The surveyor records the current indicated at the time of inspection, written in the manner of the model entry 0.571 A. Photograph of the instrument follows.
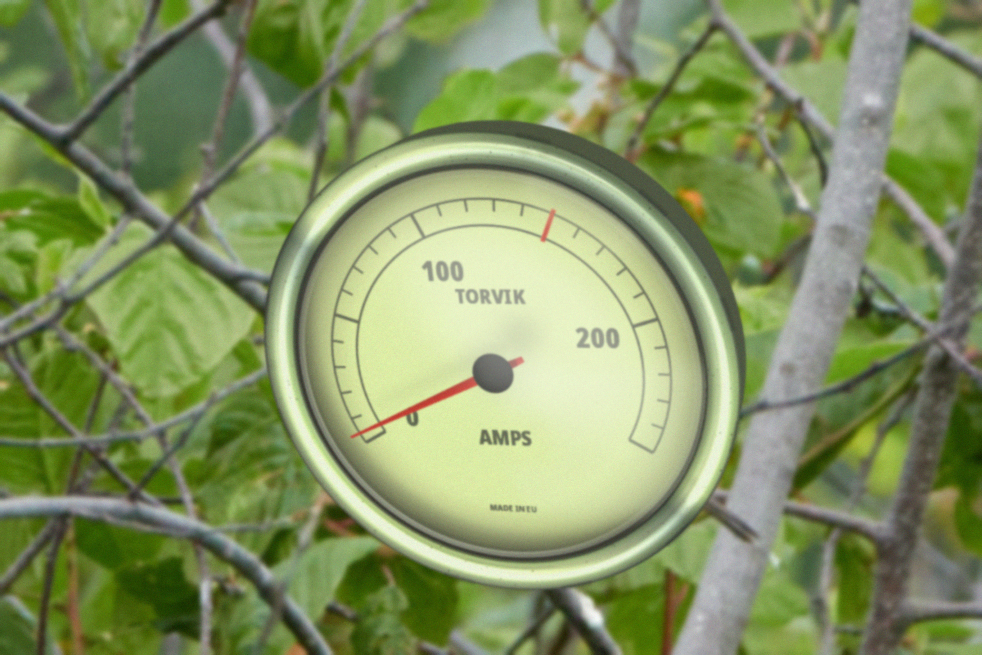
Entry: 5 A
